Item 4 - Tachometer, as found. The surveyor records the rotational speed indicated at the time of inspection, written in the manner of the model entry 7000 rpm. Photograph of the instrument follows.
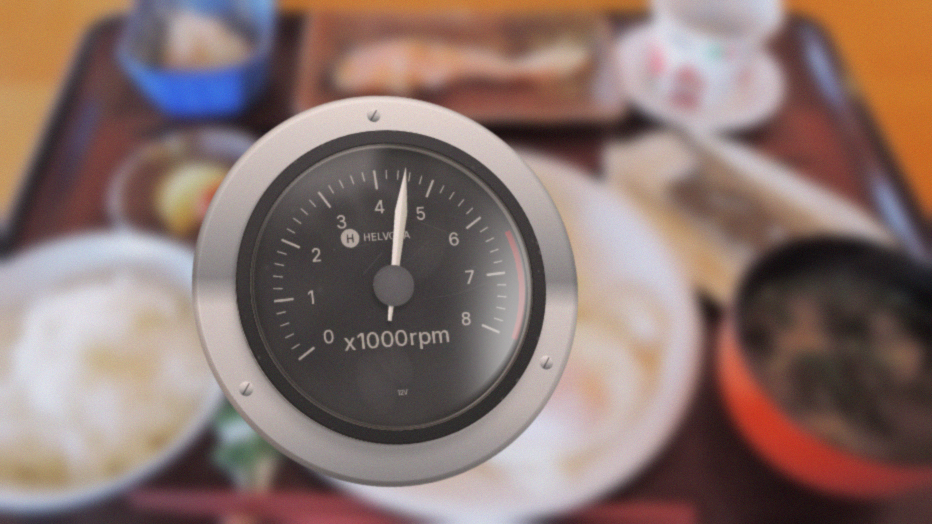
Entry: 4500 rpm
